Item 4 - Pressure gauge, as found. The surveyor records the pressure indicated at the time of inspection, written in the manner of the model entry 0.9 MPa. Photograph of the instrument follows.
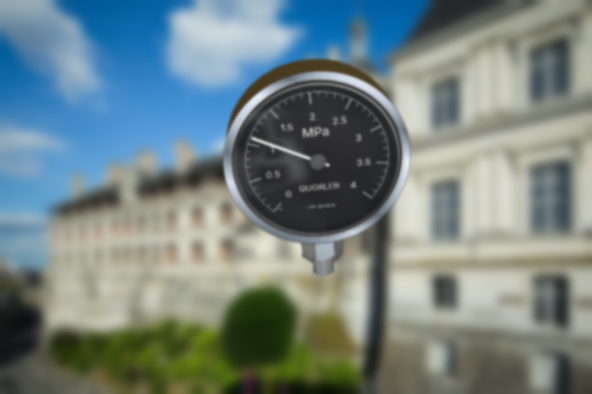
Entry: 1.1 MPa
